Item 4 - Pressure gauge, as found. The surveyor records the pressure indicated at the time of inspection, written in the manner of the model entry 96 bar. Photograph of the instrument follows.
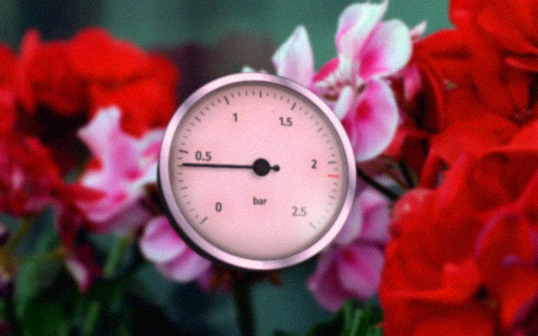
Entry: 0.4 bar
